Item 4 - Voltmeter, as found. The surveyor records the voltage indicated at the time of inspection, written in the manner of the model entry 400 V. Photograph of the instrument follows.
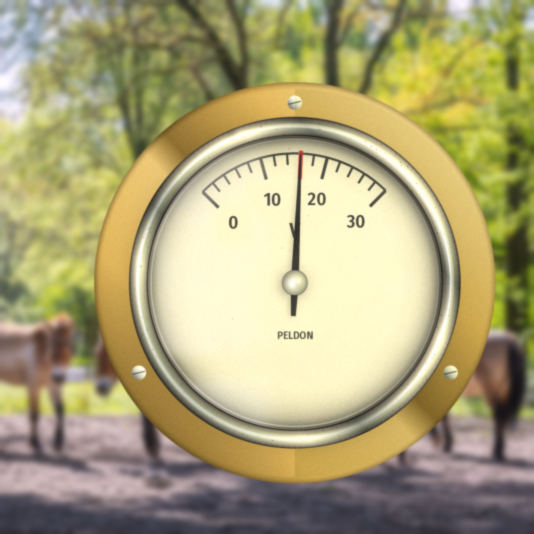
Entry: 16 V
